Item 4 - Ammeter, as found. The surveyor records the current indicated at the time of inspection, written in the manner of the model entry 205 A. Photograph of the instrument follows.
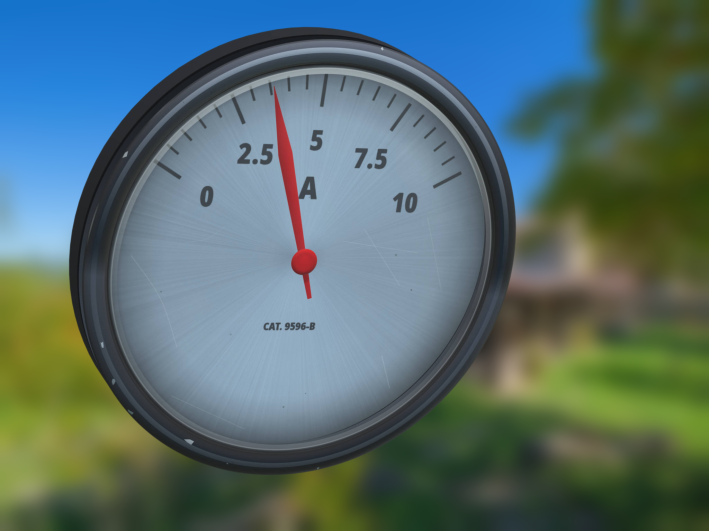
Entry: 3.5 A
